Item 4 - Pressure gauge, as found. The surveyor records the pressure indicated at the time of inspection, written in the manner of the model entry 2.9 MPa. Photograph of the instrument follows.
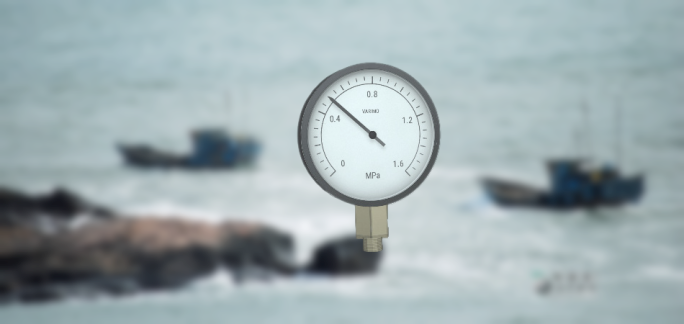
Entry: 0.5 MPa
